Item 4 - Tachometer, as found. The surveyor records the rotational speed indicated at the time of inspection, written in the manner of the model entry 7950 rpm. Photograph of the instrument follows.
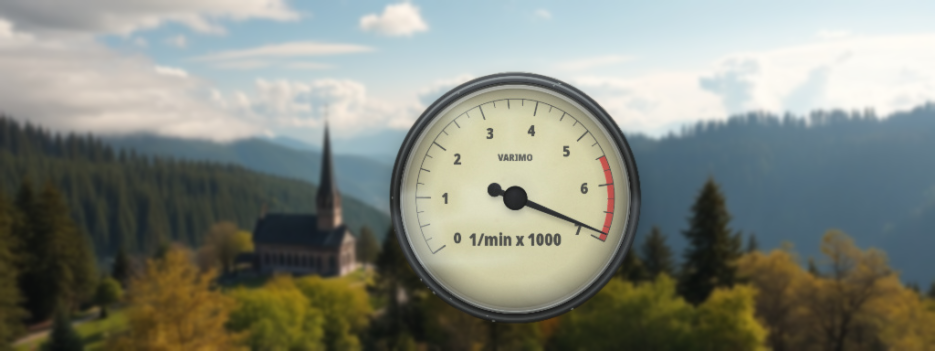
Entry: 6875 rpm
